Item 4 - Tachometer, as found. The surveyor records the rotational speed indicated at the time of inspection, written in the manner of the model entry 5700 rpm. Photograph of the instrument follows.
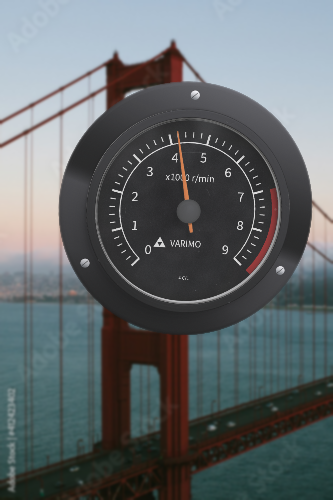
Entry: 4200 rpm
